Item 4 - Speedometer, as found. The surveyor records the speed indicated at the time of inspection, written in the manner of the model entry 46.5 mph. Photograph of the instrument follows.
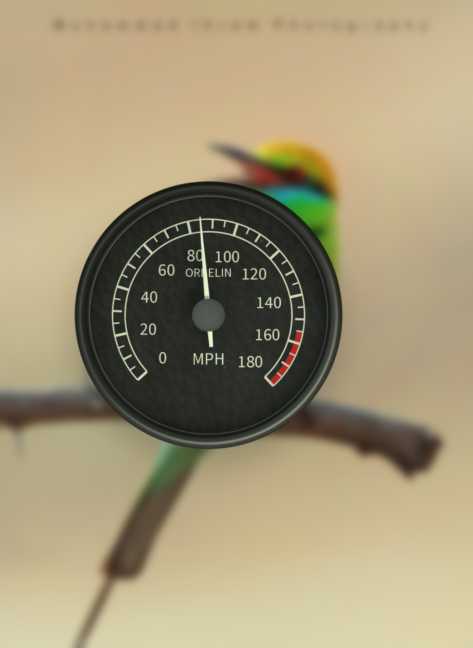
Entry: 85 mph
